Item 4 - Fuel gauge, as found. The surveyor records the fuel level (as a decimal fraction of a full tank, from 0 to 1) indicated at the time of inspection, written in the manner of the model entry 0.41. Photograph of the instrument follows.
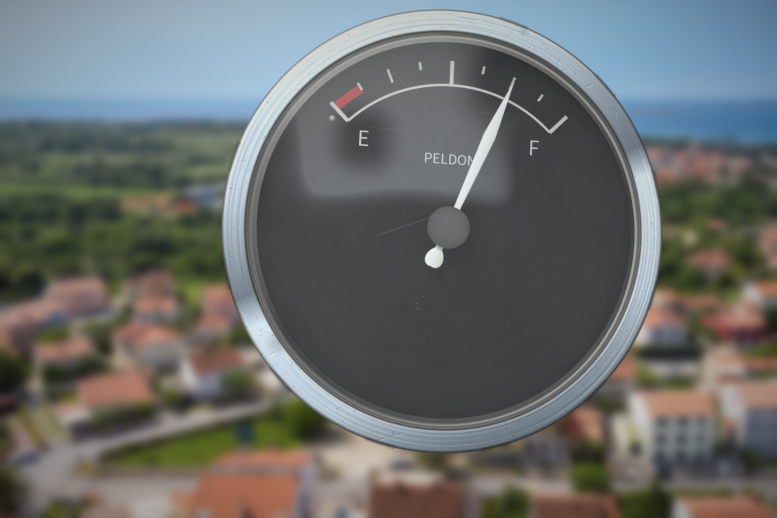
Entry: 0.75
